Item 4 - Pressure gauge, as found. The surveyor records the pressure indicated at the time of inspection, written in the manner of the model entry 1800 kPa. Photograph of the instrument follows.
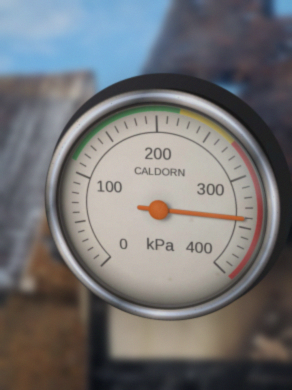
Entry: 340 kPa
